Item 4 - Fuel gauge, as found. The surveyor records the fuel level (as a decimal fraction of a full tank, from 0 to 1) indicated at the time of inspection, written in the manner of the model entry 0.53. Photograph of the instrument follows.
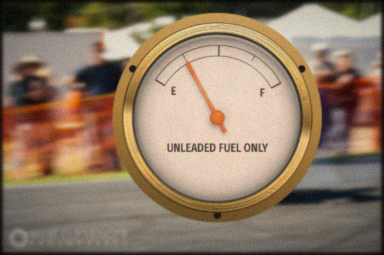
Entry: 0.25
